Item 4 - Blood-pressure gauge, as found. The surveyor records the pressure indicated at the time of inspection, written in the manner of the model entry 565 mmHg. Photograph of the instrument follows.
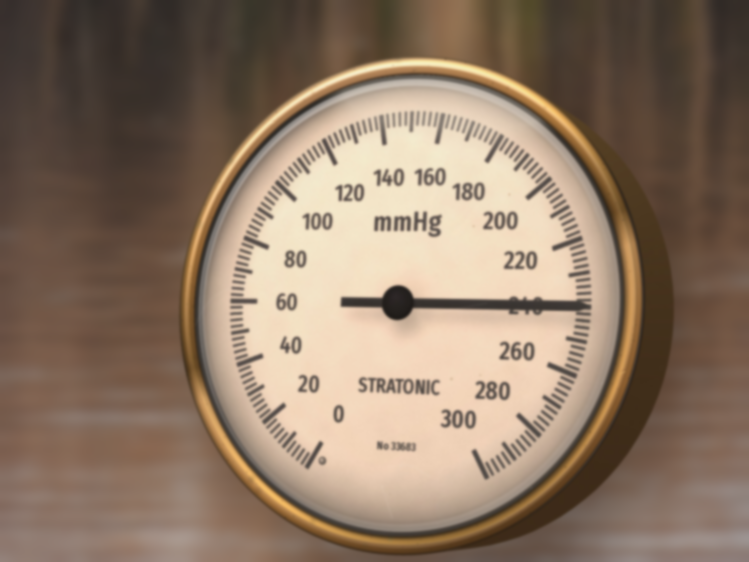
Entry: 240 mmHg
